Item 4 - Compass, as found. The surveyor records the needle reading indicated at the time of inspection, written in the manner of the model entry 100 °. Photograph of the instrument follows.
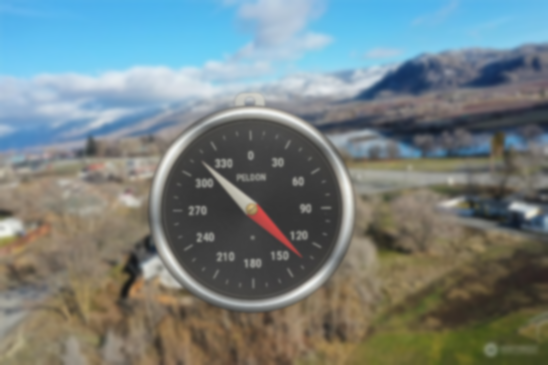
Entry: 135 °
